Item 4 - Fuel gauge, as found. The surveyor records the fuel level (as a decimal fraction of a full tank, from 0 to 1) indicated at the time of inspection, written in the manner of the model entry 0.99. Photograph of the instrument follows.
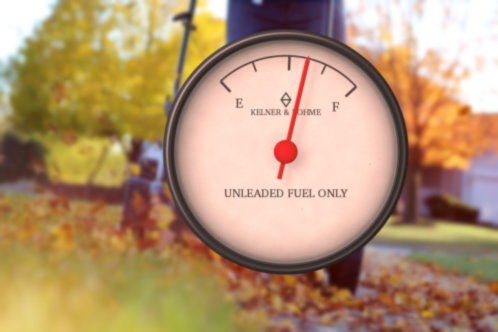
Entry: 0.625
